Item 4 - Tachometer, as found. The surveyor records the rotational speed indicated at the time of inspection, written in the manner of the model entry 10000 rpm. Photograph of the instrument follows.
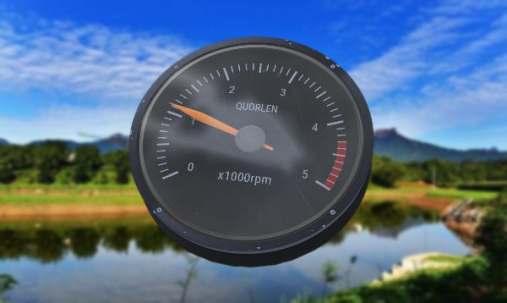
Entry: 1100 rpm
